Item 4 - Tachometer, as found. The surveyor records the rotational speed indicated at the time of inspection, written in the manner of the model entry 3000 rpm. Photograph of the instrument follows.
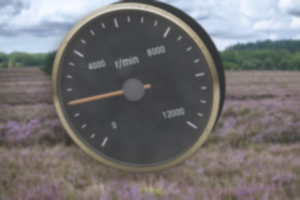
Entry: 2000 rpm
